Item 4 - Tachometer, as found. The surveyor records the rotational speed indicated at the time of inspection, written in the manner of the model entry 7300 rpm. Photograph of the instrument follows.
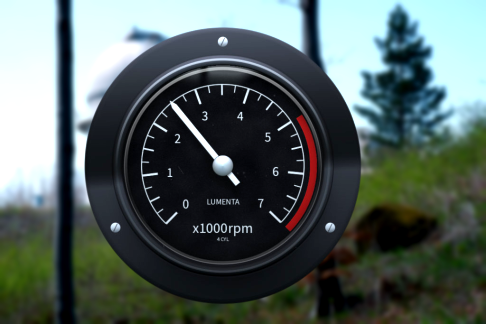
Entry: 2500 rpm
